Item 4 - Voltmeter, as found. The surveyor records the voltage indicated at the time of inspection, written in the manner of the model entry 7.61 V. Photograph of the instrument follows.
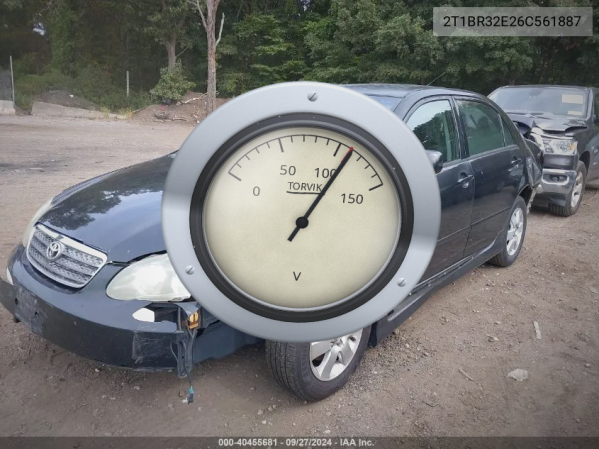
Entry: 110 V
